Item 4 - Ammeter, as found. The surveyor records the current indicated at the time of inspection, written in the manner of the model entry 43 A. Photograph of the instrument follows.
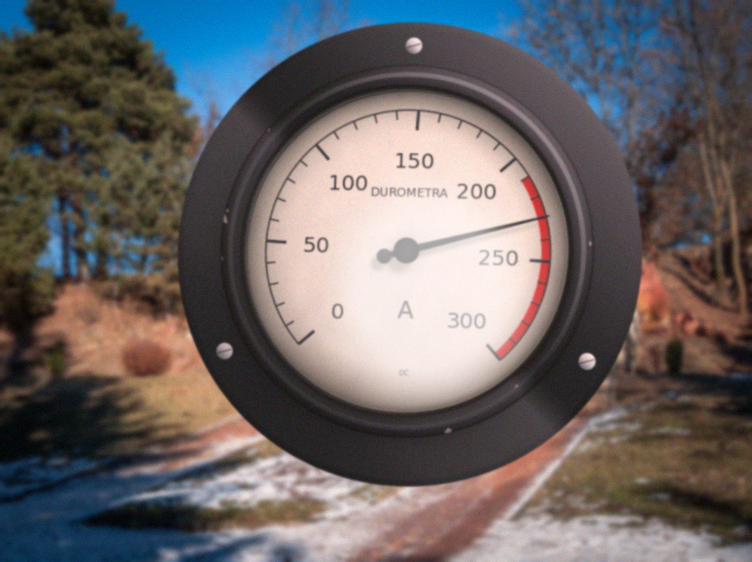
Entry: 230 A
